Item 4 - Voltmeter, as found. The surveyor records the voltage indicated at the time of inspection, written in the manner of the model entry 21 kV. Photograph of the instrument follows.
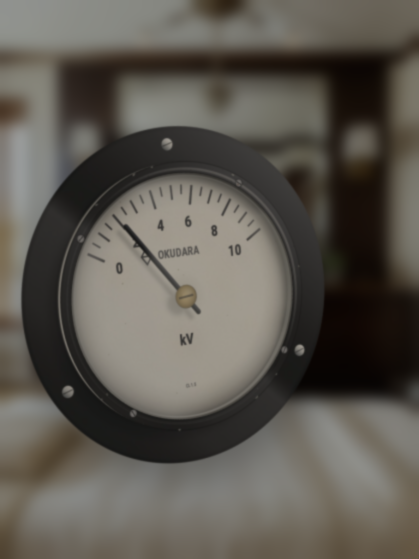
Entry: 2 kV
